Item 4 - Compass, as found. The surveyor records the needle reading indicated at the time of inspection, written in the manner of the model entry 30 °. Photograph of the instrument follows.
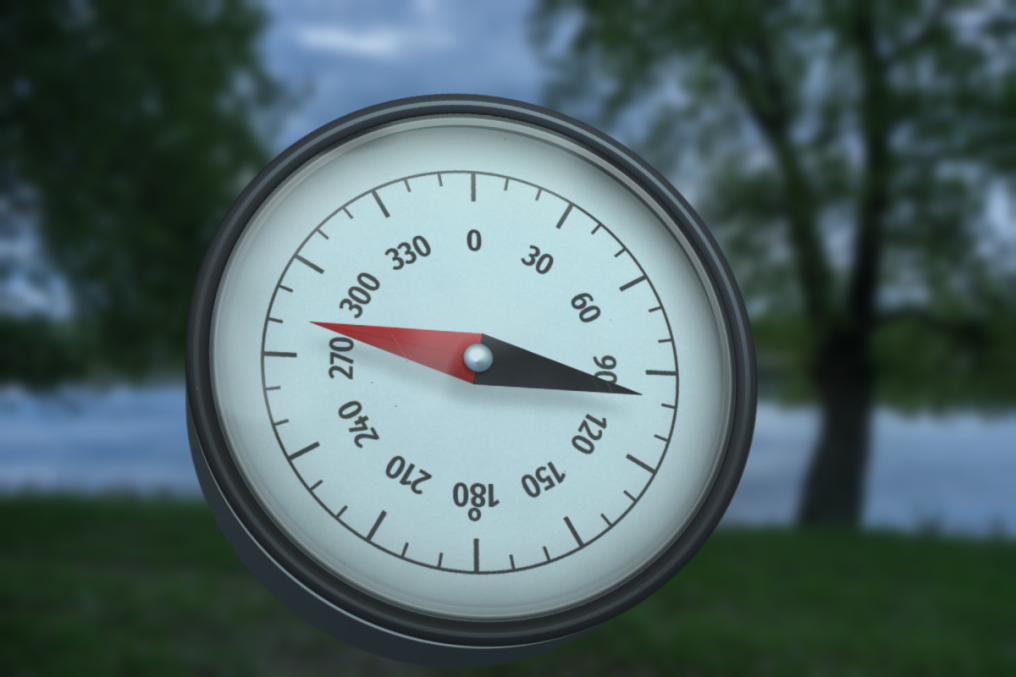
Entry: 280 °
